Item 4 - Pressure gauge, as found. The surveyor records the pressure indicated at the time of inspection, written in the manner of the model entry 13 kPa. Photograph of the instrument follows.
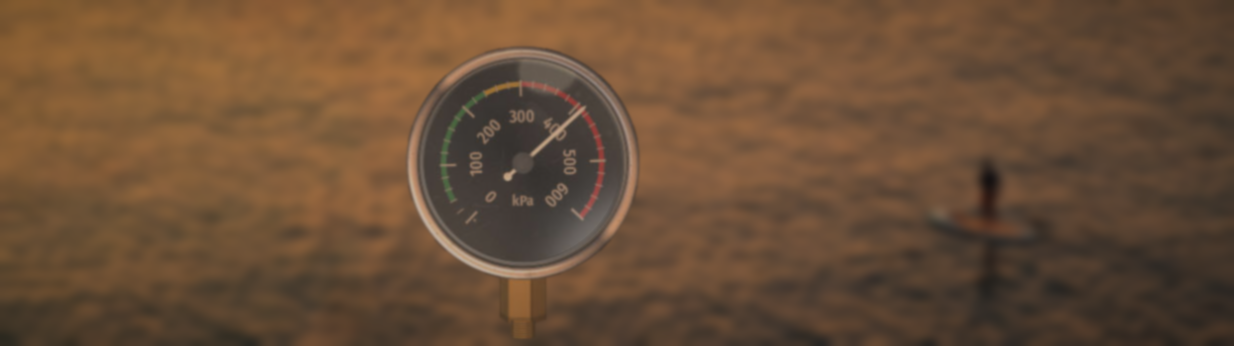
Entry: 410 kPa
